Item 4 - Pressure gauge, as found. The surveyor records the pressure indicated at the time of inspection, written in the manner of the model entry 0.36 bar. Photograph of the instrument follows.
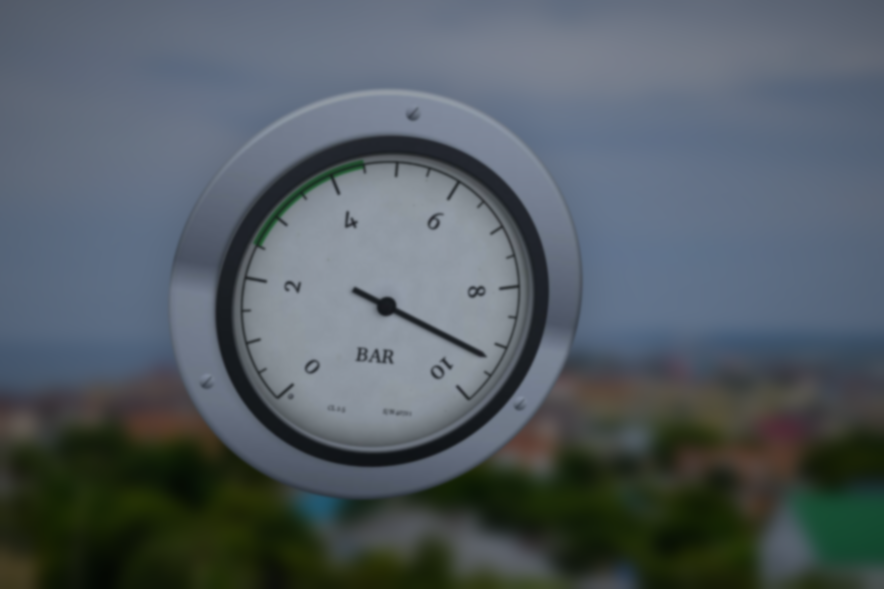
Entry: 9.25 bar
